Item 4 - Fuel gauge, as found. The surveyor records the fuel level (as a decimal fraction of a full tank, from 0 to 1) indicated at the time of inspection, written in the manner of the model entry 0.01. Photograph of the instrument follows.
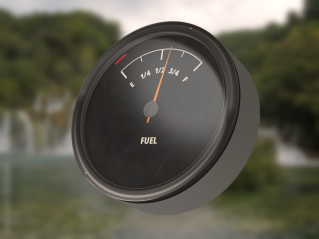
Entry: 0.625
